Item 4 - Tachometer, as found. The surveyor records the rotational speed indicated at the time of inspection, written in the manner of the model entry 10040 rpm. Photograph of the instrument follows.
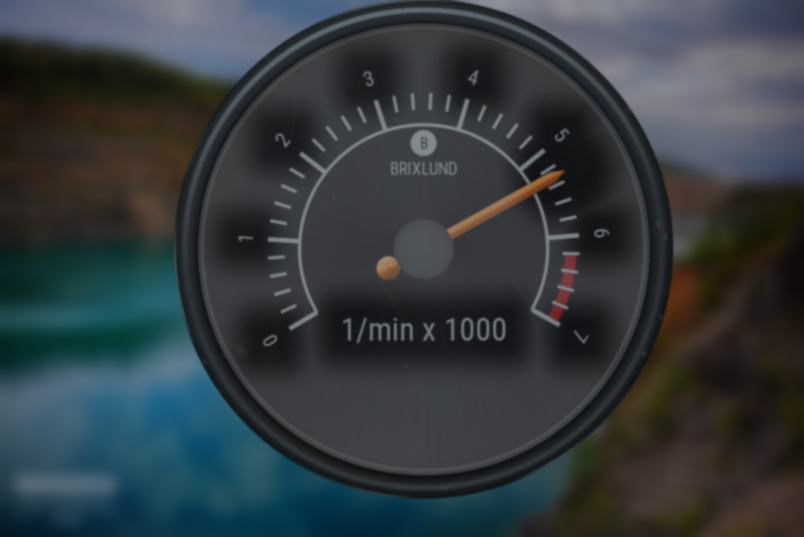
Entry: 5300 rpm
